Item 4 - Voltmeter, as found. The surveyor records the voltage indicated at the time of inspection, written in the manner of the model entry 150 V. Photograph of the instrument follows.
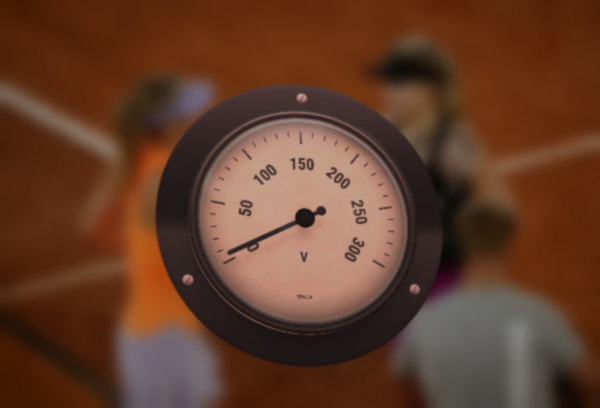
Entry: 5 V
